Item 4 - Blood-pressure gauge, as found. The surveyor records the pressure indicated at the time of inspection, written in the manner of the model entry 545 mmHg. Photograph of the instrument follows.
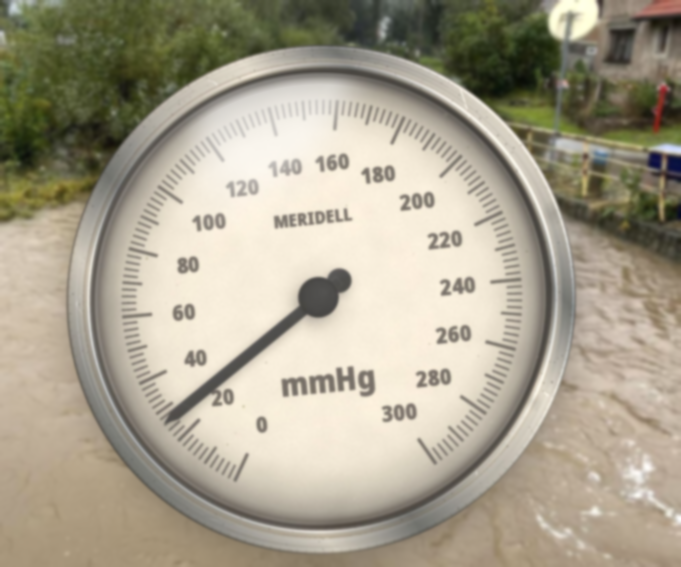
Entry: 26 mmHg
